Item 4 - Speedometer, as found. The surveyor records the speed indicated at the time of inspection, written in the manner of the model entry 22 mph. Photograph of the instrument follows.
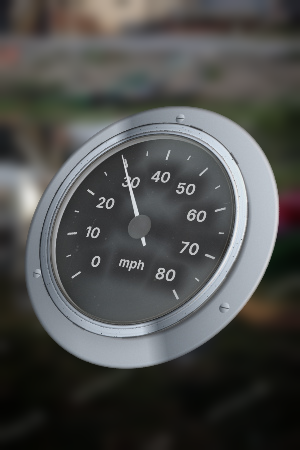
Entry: 30 mph
